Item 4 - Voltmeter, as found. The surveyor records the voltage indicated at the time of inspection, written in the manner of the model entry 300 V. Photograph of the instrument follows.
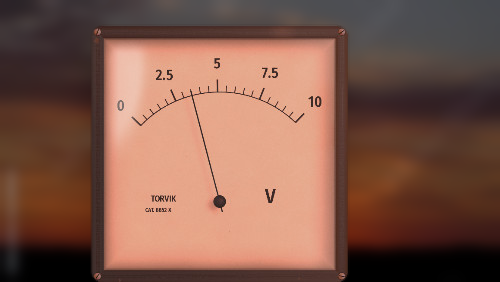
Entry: 3.5 V
